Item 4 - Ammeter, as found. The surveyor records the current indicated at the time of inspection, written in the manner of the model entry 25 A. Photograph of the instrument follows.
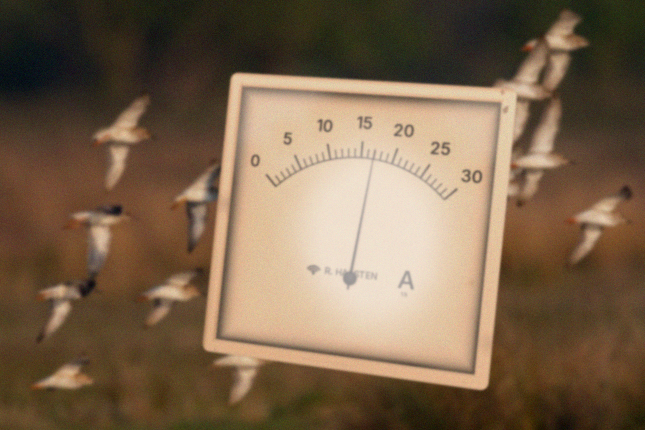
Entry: 17 A
